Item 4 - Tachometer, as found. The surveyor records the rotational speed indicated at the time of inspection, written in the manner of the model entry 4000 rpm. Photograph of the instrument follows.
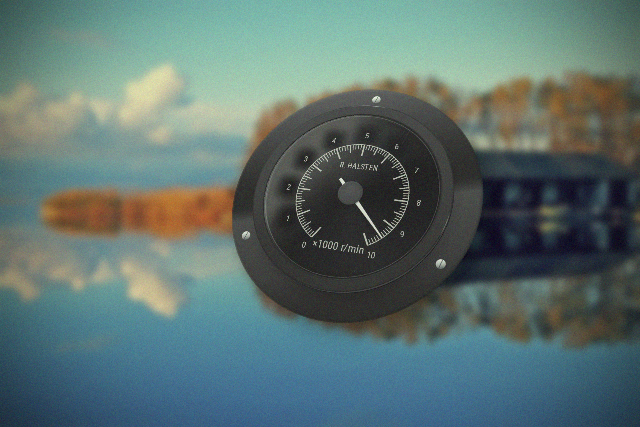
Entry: 9500 rpm
